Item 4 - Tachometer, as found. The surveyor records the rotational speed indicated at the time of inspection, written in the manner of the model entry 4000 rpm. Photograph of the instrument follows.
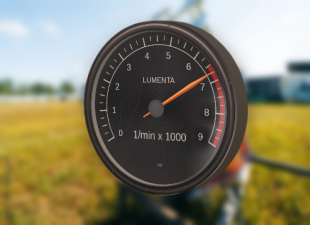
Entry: 6750 rpm
